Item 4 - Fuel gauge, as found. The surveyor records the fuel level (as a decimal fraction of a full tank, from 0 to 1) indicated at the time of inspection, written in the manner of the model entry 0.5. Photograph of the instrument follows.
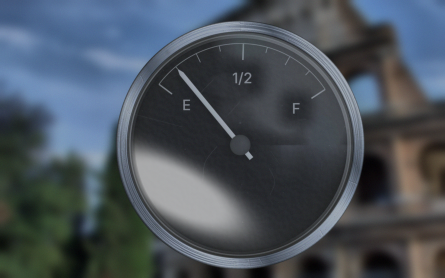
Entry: 0.125
